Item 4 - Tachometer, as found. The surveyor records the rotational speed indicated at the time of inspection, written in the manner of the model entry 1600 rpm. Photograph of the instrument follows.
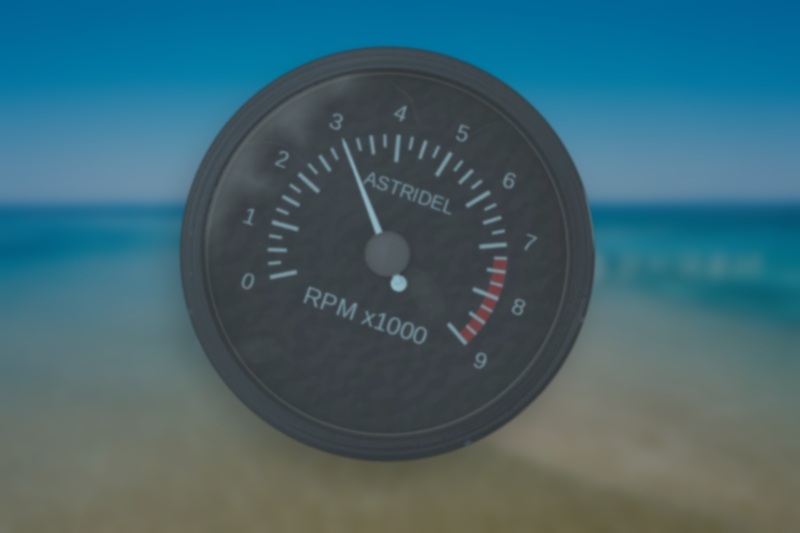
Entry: 3000 rpm
